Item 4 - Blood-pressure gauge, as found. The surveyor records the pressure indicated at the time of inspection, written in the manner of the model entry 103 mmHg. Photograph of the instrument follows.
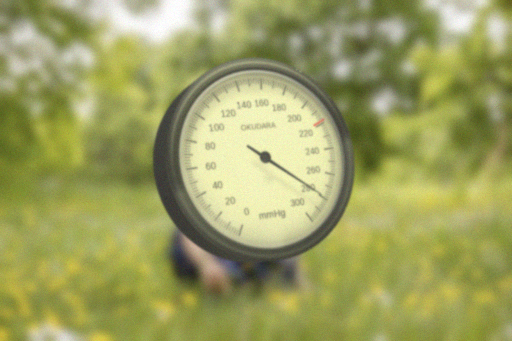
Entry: 280 mmHg
